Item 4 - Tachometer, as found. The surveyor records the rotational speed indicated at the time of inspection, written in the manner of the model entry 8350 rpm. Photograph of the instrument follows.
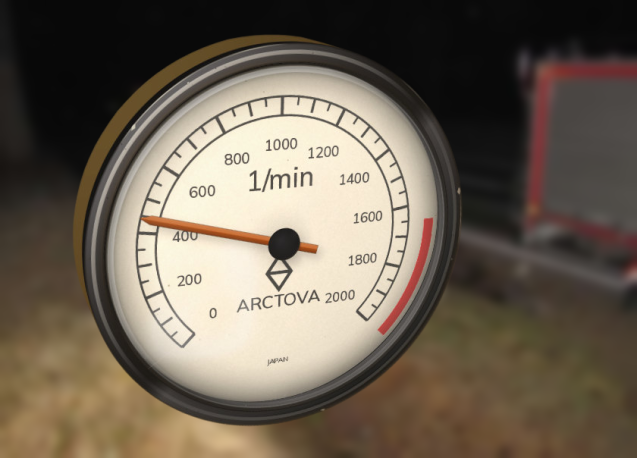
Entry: 450 rpm
